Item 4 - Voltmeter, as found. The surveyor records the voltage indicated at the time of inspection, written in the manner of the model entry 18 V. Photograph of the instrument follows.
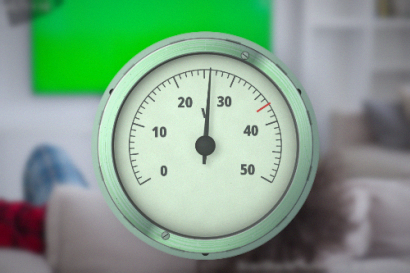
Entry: 26 V
